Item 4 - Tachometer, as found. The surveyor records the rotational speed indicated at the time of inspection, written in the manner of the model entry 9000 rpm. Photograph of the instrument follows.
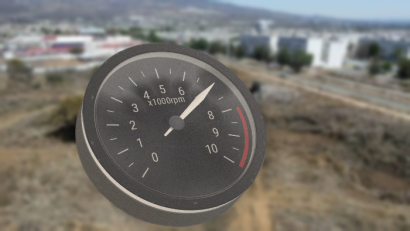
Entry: 7000 rpm
